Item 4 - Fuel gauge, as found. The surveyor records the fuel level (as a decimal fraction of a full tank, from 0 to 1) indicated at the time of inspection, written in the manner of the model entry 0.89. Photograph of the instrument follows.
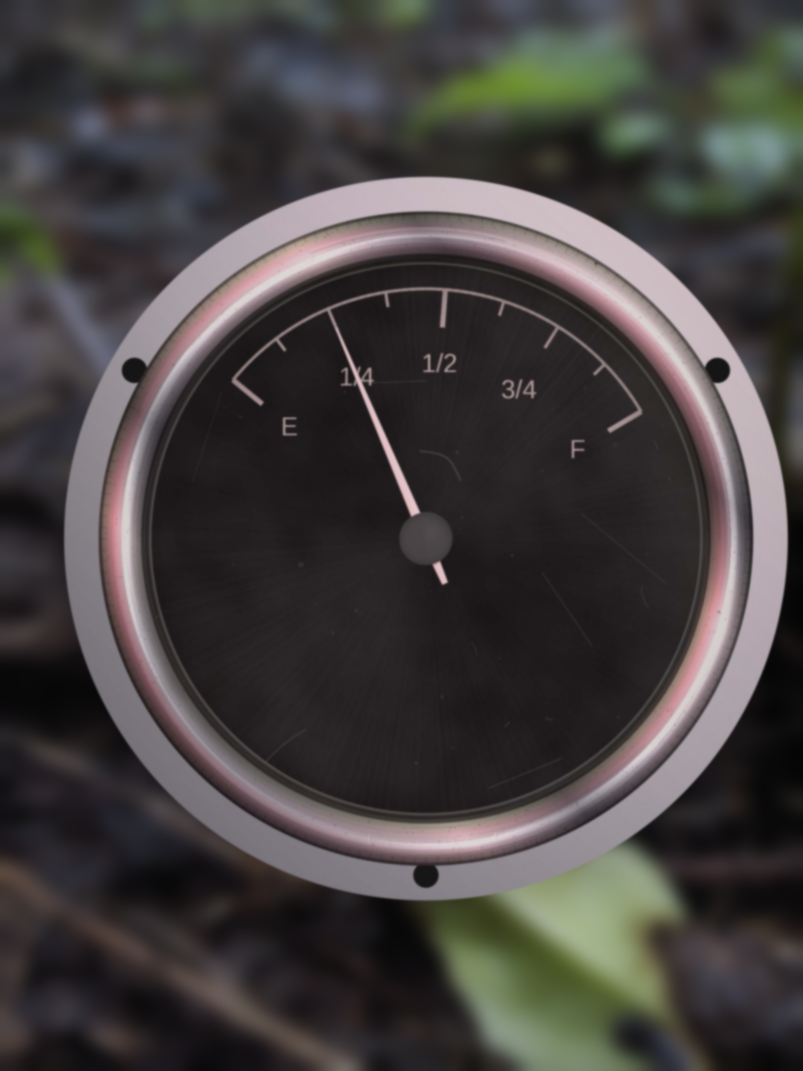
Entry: 0.25
